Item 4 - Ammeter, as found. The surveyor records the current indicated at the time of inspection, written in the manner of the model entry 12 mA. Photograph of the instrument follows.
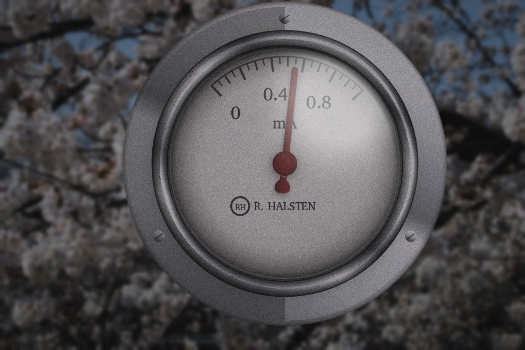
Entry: 0.55 mA
